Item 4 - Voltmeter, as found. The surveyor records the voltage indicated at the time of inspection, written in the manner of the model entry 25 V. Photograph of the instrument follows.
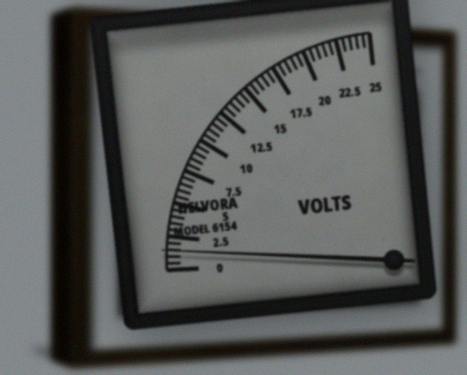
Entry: 1.5 V
